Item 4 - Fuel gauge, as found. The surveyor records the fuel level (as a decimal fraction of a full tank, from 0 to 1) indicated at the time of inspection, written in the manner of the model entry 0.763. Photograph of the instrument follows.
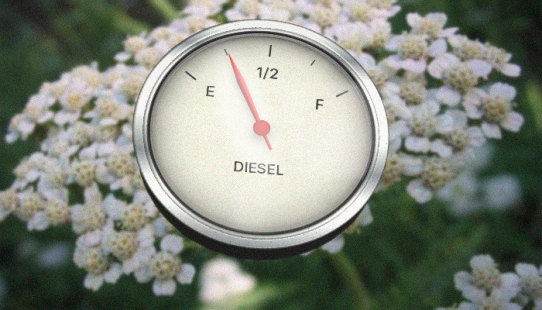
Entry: 0.25
